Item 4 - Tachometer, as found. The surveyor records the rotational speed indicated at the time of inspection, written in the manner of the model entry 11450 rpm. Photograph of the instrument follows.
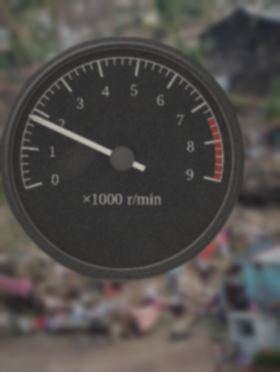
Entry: 1800 rpm
